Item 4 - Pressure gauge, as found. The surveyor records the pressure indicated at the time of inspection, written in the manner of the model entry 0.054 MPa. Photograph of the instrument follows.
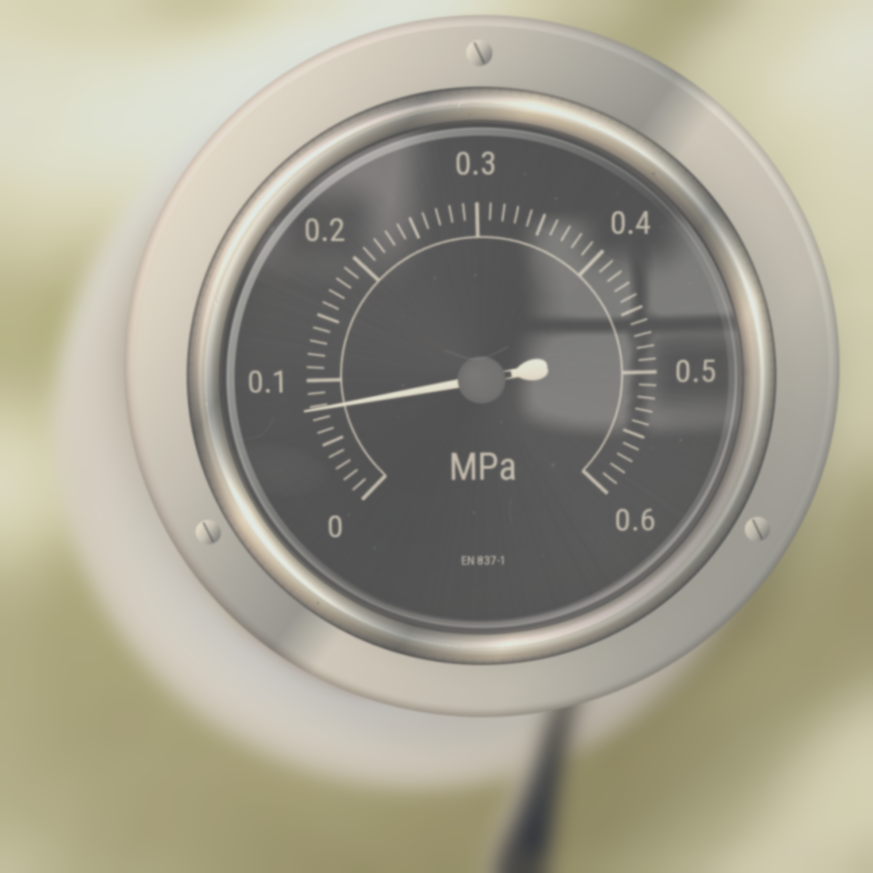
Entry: 0.08 MPa
